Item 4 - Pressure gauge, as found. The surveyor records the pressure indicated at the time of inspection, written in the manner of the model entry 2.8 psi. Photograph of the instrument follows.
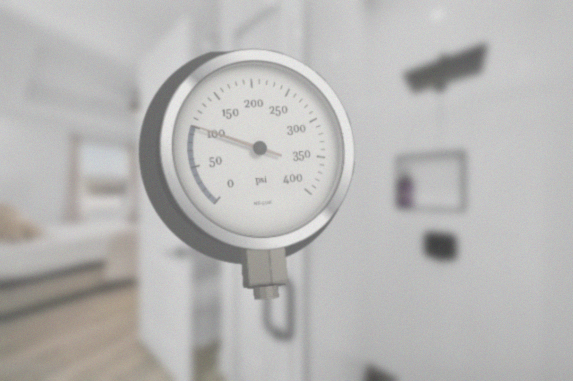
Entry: 100 psi
